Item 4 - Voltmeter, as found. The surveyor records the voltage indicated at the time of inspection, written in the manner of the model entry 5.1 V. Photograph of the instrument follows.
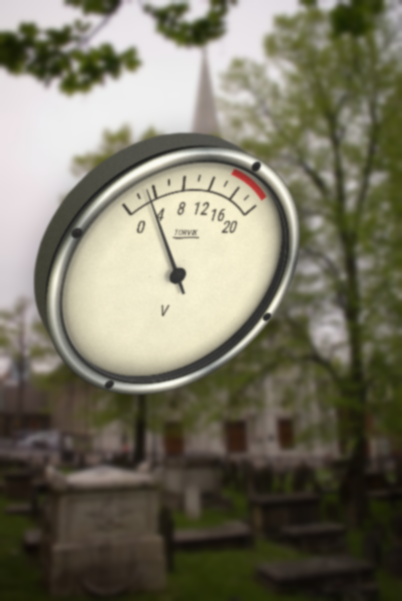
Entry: 3 V
